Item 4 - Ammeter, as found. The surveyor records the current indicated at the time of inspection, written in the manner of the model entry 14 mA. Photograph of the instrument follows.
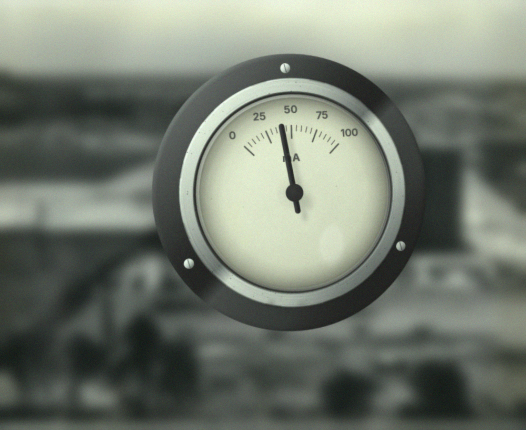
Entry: 40 mA
